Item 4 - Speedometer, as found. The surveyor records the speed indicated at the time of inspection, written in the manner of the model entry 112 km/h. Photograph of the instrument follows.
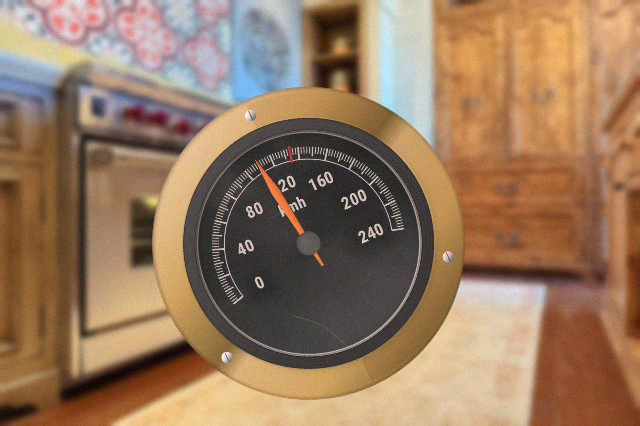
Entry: 110 km/h
